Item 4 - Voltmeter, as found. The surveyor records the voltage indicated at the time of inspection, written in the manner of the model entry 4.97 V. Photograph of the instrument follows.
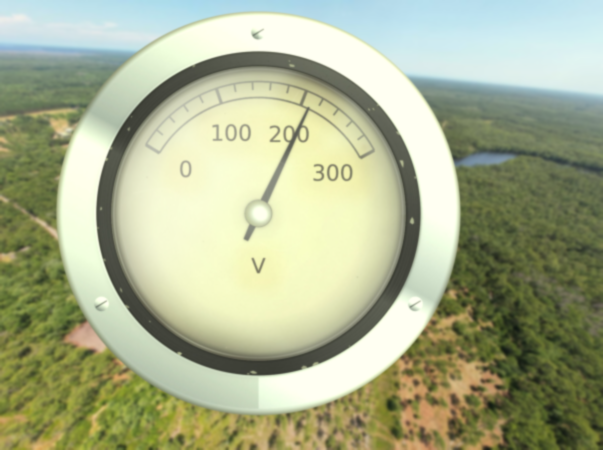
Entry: 210 V
